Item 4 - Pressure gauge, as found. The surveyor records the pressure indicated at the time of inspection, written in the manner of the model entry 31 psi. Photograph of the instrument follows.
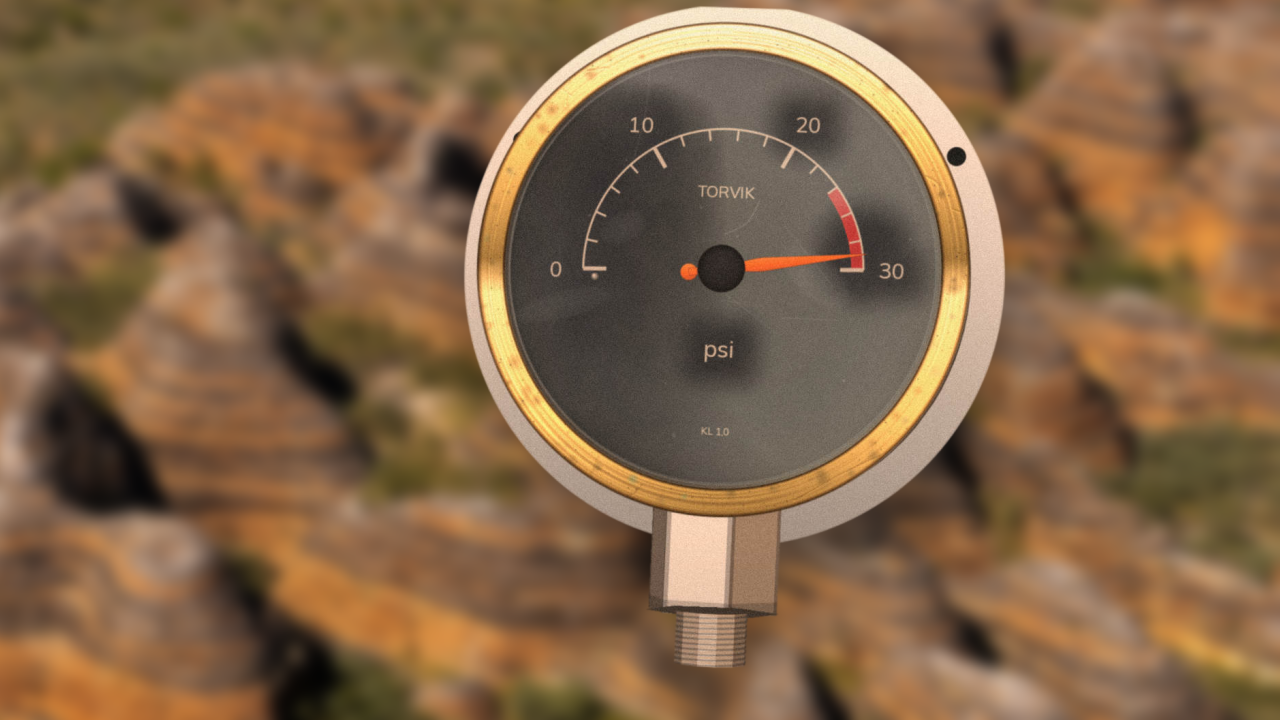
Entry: 29 psi
